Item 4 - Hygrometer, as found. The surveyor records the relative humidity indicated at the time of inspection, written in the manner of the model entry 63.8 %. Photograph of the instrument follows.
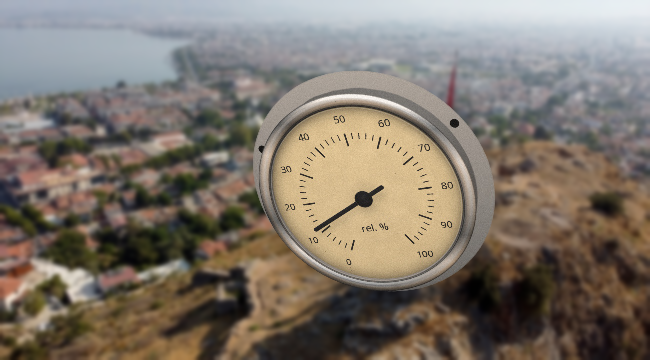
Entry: 12 %
